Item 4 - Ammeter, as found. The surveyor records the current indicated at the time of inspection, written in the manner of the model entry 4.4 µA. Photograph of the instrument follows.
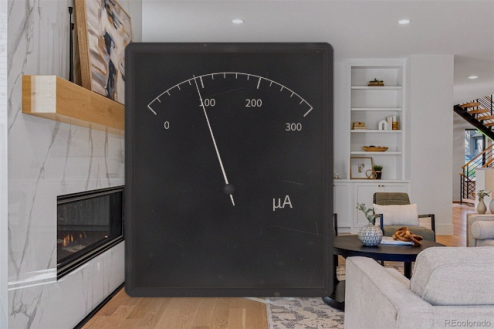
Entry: 90 µA
